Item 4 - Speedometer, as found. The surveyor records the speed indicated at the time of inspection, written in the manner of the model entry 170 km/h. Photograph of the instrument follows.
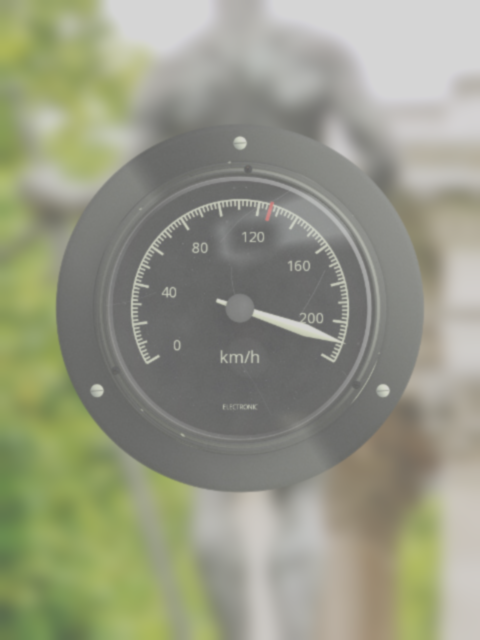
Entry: 210 km/h
